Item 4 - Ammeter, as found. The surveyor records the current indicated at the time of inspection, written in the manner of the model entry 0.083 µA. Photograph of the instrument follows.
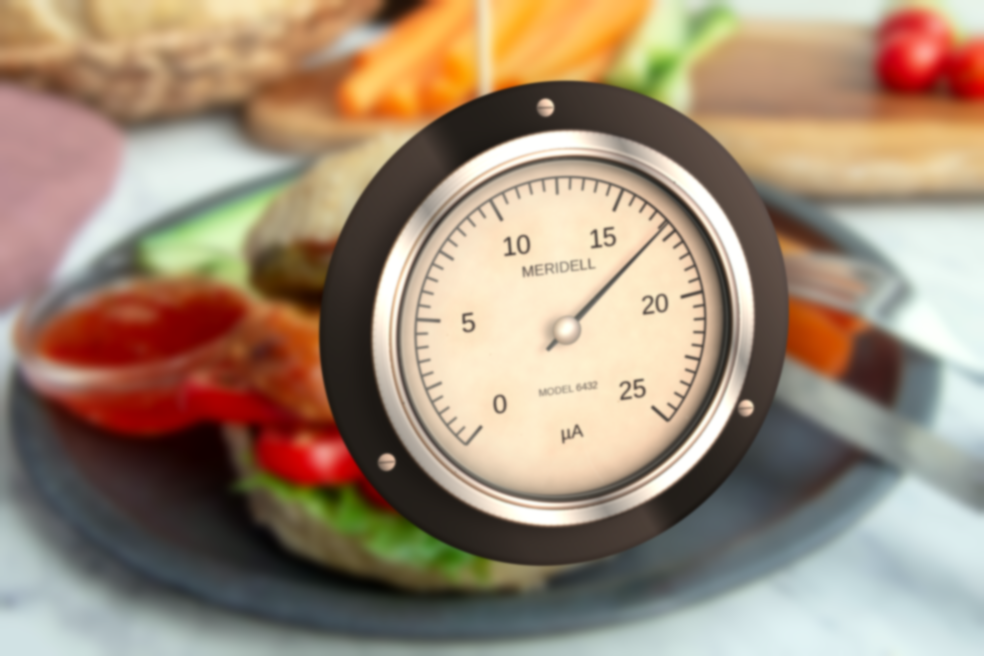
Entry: 17 µA
